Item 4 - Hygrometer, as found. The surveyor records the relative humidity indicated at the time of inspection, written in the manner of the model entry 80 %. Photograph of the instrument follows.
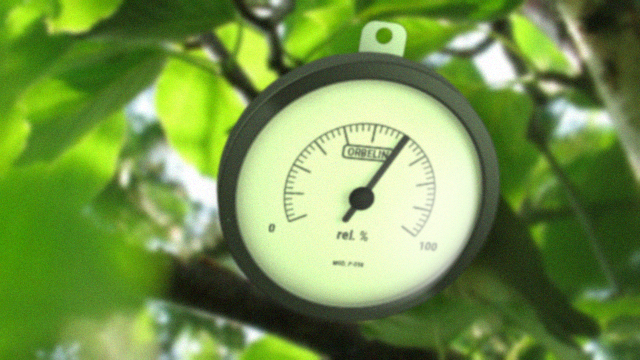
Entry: 60 %
